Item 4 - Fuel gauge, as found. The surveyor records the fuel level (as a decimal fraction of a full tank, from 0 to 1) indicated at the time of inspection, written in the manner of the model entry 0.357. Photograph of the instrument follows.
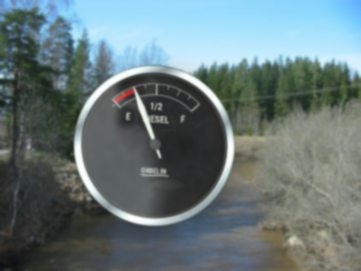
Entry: 0.25
